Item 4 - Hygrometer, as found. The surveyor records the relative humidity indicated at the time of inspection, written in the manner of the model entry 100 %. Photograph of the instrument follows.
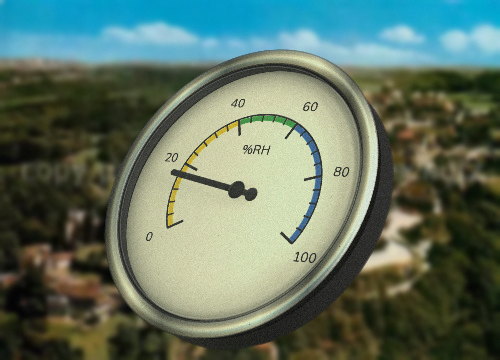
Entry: 16 %
